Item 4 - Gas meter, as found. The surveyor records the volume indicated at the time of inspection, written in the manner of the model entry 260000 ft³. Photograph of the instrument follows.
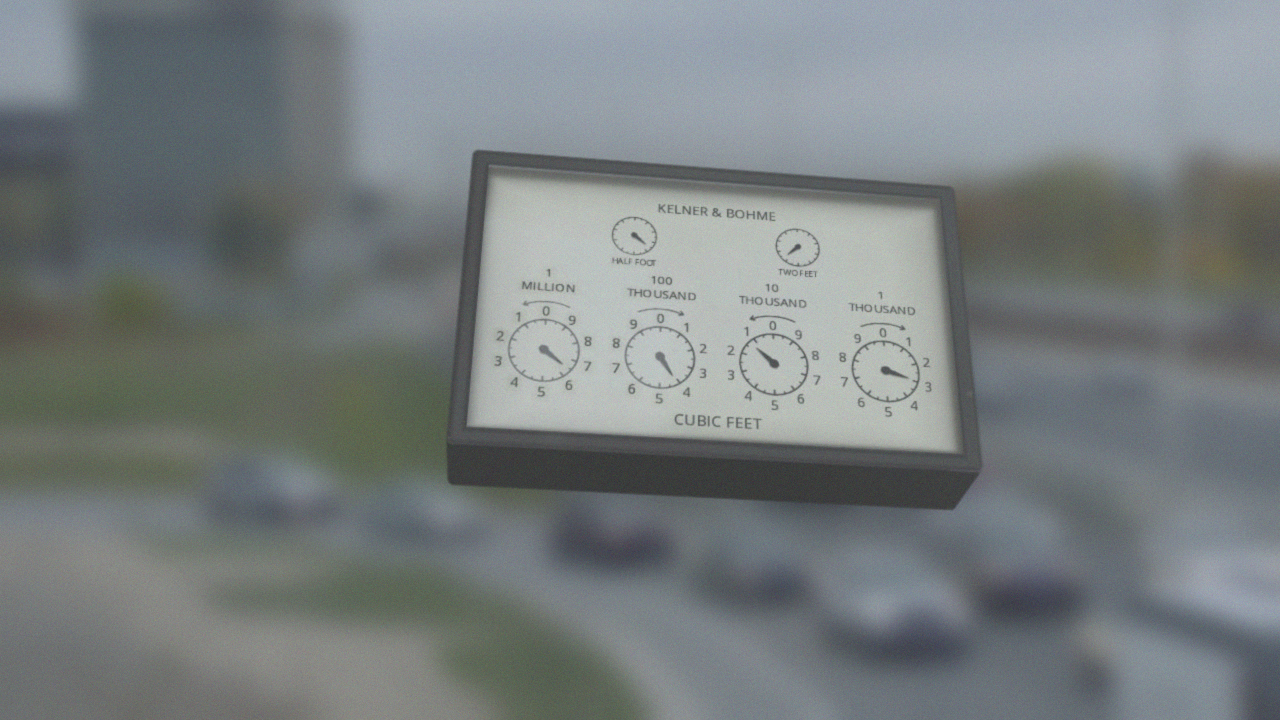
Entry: 641300 ft³
